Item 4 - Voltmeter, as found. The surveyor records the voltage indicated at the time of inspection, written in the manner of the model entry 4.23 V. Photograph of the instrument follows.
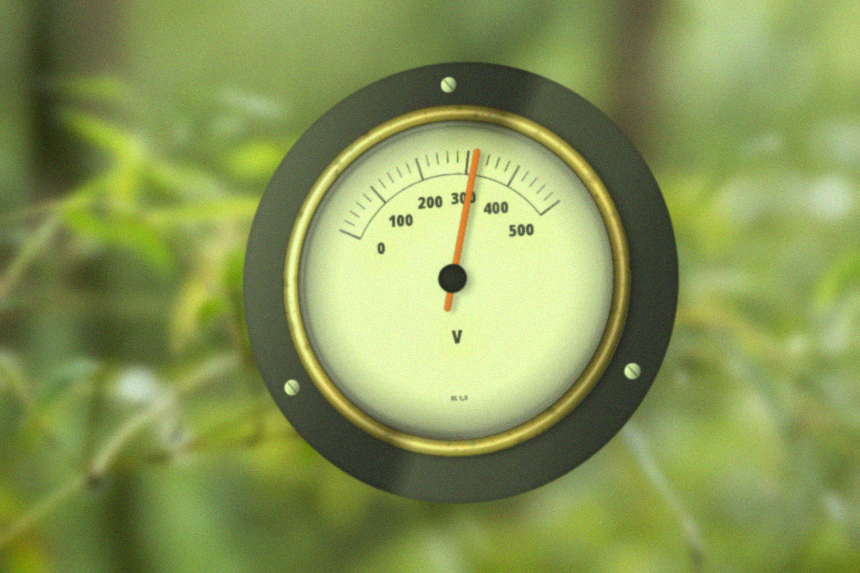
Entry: 320 V
